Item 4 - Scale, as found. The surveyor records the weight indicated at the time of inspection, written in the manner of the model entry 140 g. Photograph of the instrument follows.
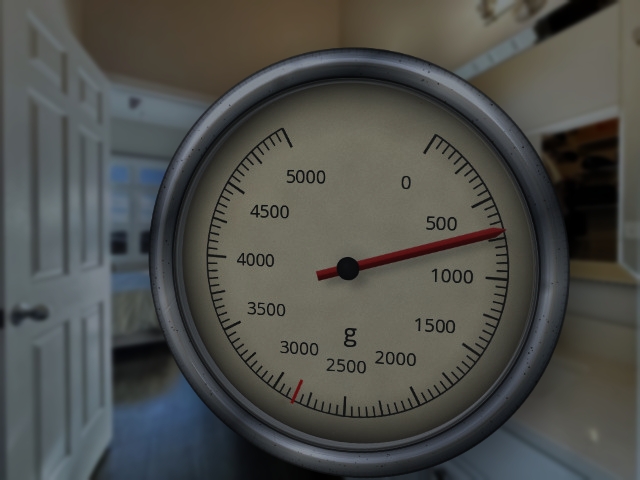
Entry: 700 g
